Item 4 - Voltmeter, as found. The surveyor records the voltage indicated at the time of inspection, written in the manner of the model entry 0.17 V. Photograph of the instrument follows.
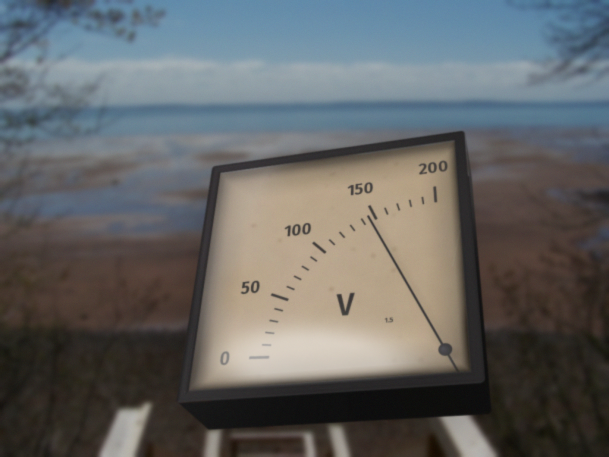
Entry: 145 V
